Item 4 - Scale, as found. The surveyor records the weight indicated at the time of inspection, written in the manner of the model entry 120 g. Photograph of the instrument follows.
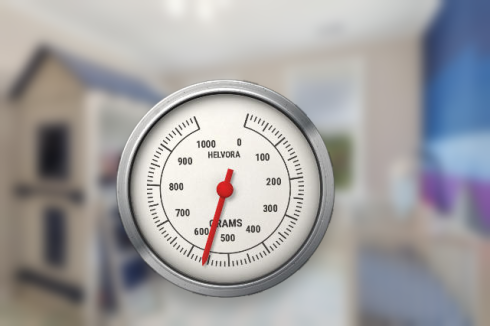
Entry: 560 g
